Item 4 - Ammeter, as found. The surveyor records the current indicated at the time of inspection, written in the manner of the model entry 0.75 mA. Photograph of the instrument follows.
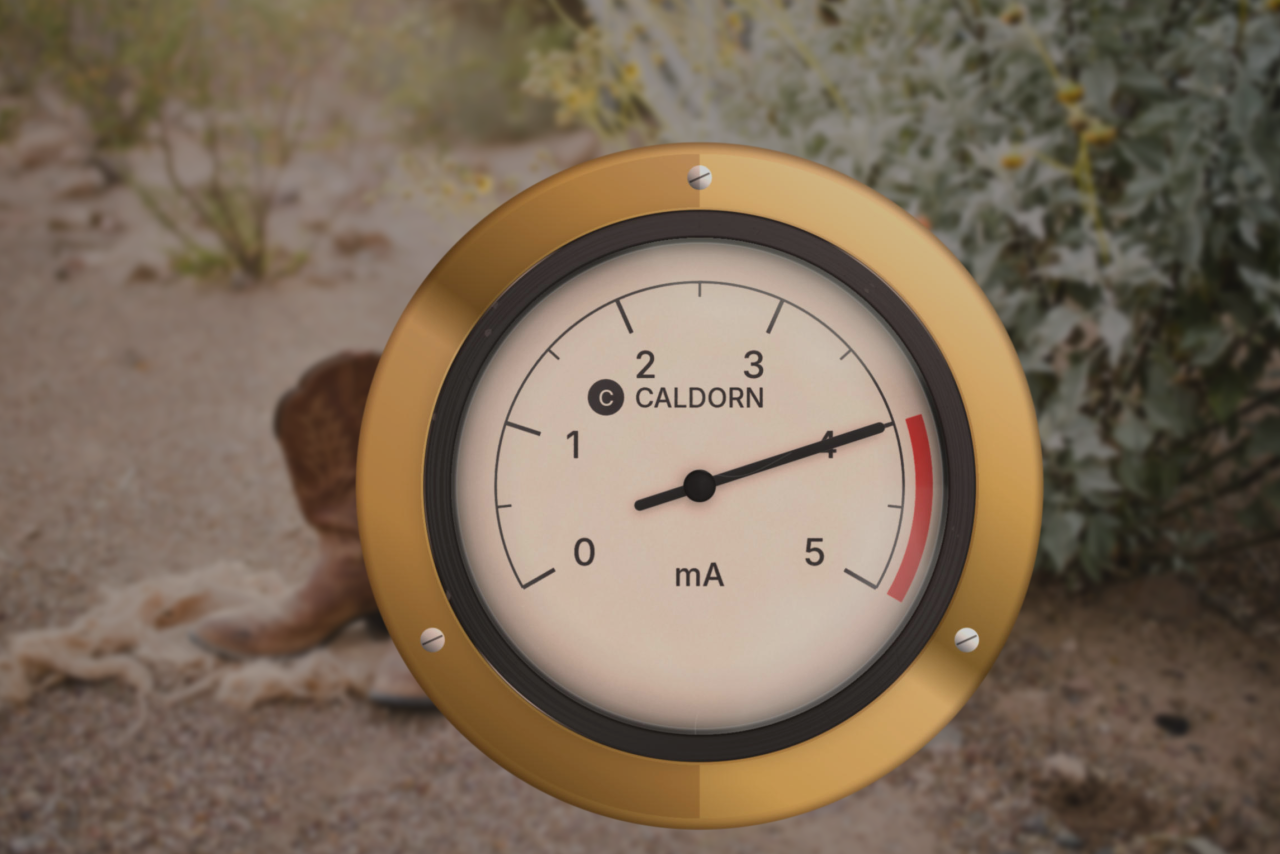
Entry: 4 mA
